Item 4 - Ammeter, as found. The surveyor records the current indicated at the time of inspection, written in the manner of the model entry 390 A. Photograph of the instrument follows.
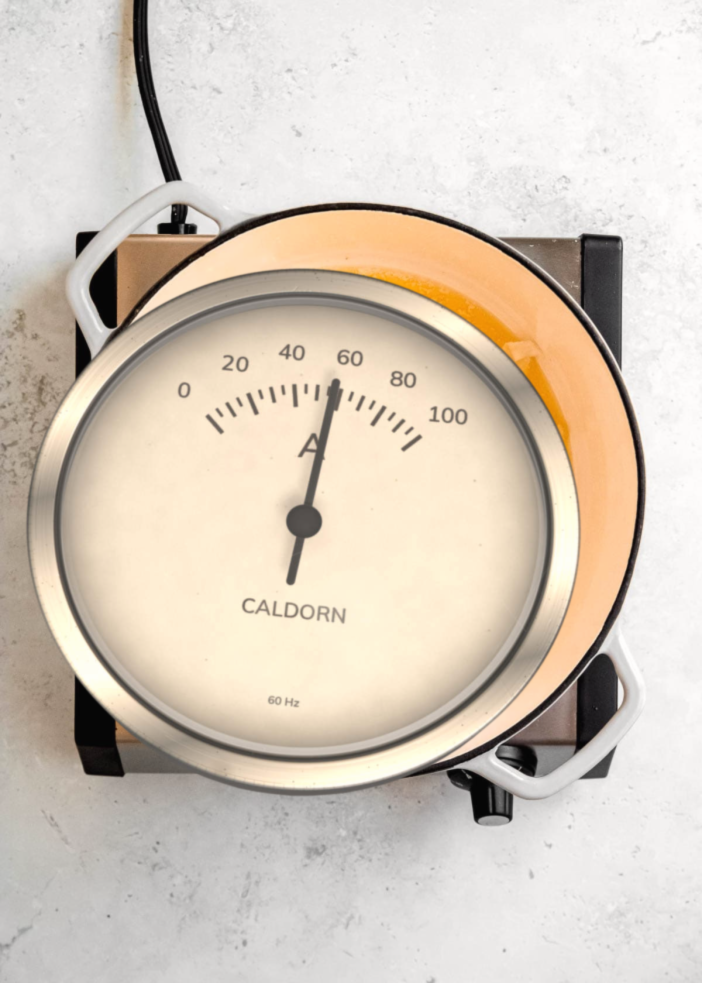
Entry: 57.5 A
